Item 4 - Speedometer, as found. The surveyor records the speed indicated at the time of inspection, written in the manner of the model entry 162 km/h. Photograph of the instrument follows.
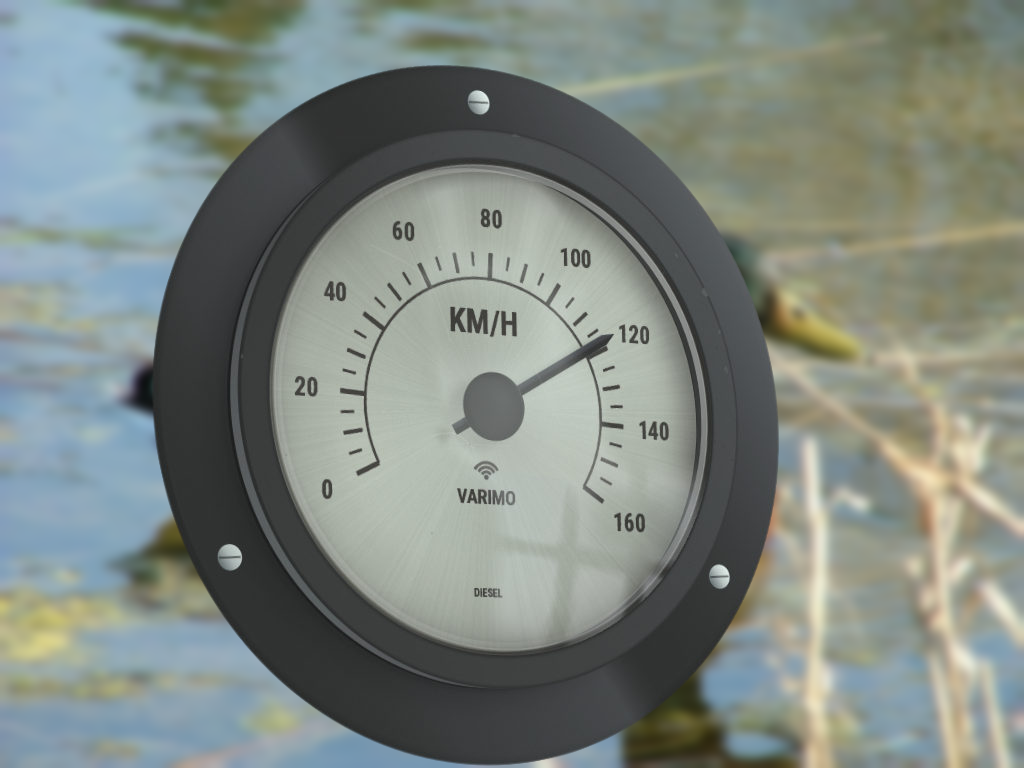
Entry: 117.5 km/h
